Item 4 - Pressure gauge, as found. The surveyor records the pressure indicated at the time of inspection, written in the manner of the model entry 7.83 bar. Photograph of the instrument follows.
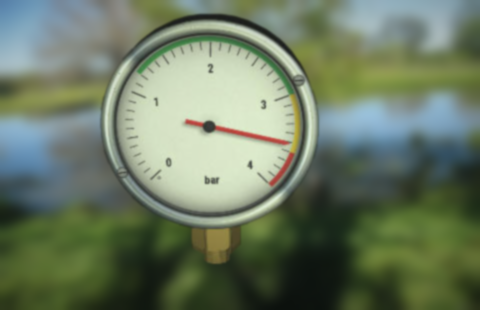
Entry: 3.5 bar
